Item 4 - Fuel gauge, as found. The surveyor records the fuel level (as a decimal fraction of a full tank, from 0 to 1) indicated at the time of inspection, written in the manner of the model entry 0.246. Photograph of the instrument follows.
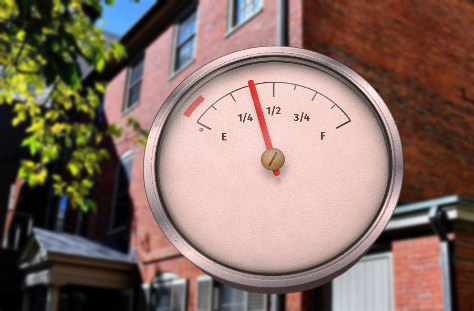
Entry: 0.375
